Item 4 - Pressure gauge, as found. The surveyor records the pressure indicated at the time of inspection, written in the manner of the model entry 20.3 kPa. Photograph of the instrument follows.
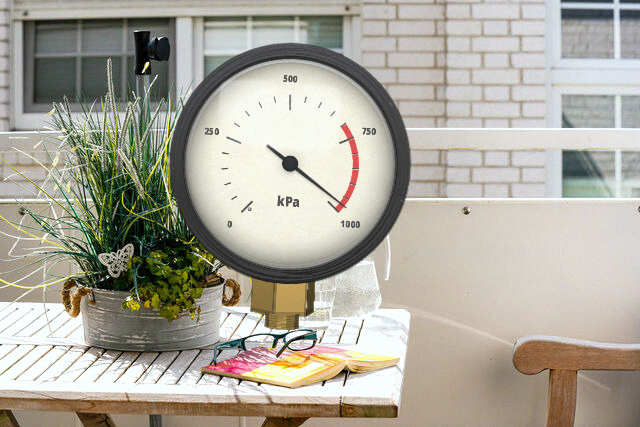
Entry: 975 kPa
